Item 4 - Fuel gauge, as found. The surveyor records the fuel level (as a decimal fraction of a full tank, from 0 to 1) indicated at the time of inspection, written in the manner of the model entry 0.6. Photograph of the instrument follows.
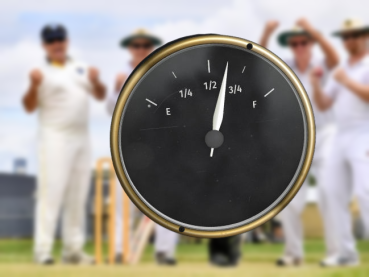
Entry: 0.625
